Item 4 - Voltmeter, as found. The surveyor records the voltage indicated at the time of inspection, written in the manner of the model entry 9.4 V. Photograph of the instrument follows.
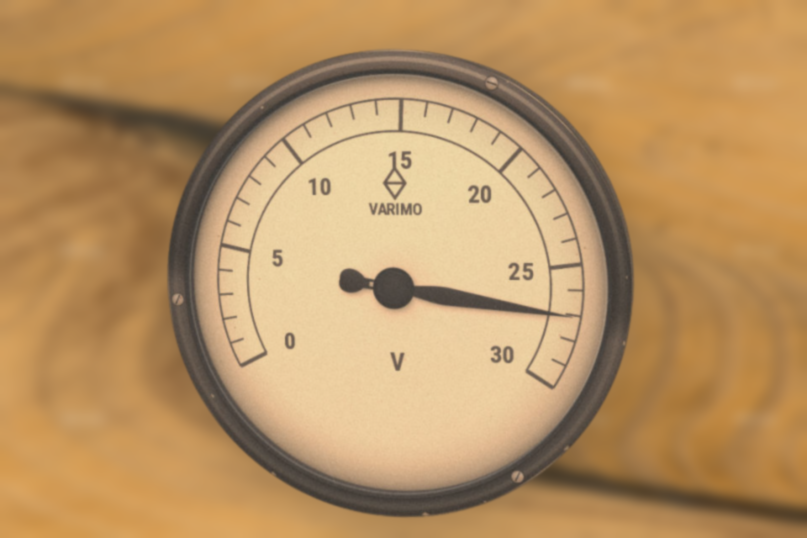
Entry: 27 V
